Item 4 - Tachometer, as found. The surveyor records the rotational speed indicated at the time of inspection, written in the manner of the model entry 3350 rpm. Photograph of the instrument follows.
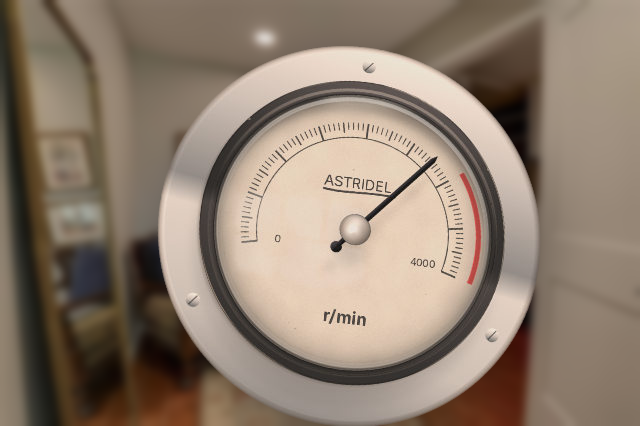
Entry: 2750 rpm
